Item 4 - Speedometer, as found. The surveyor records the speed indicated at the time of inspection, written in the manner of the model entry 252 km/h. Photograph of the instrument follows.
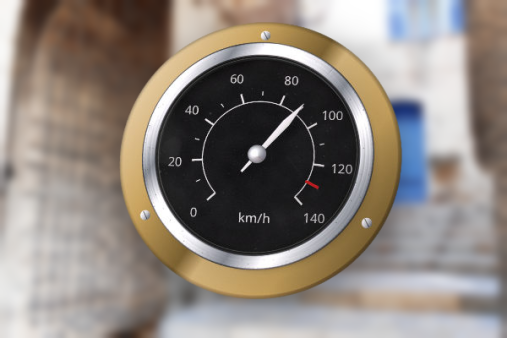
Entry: 90 km/h
